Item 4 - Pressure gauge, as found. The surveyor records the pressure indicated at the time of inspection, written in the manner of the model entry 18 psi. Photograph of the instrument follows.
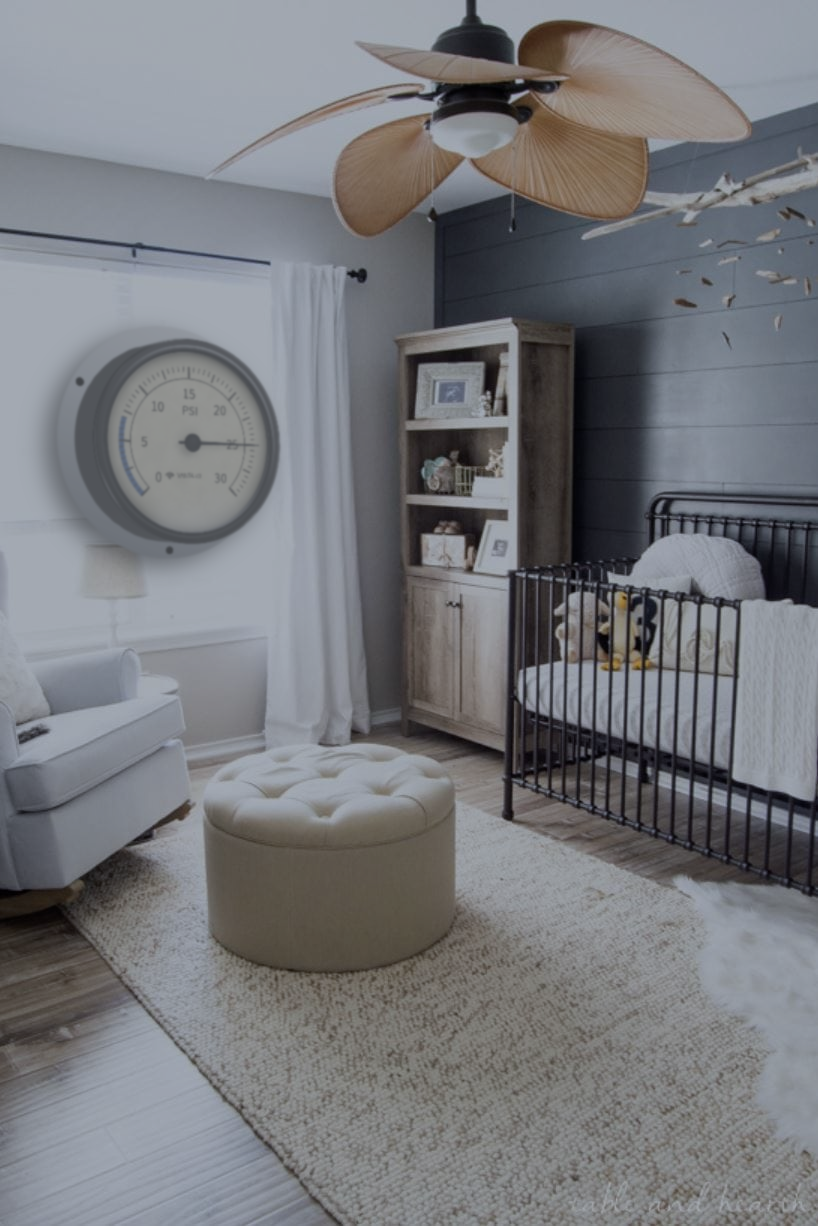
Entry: 25 psi
